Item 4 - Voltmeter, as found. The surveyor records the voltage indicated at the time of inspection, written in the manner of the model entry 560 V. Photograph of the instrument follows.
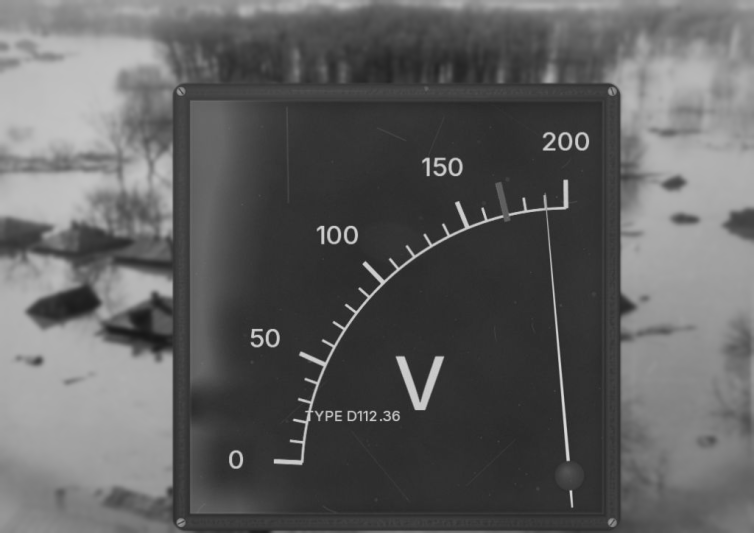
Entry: 190 V
